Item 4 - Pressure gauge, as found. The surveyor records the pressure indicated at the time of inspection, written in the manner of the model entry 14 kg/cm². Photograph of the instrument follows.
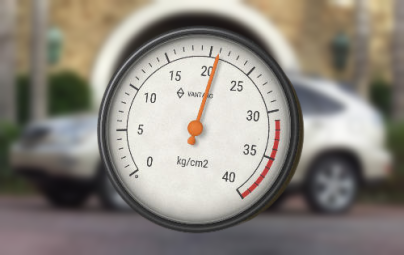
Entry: 21 kg/cm²
